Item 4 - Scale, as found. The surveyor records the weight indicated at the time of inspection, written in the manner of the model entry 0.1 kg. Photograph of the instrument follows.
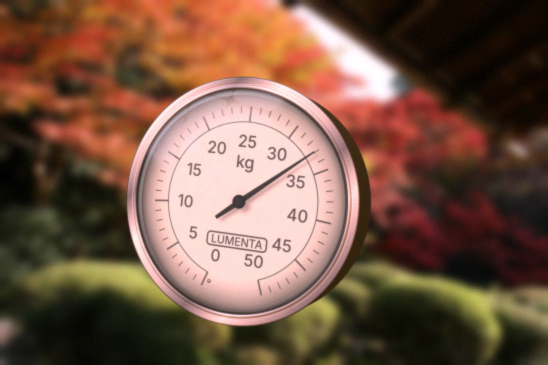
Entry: 33 kg
